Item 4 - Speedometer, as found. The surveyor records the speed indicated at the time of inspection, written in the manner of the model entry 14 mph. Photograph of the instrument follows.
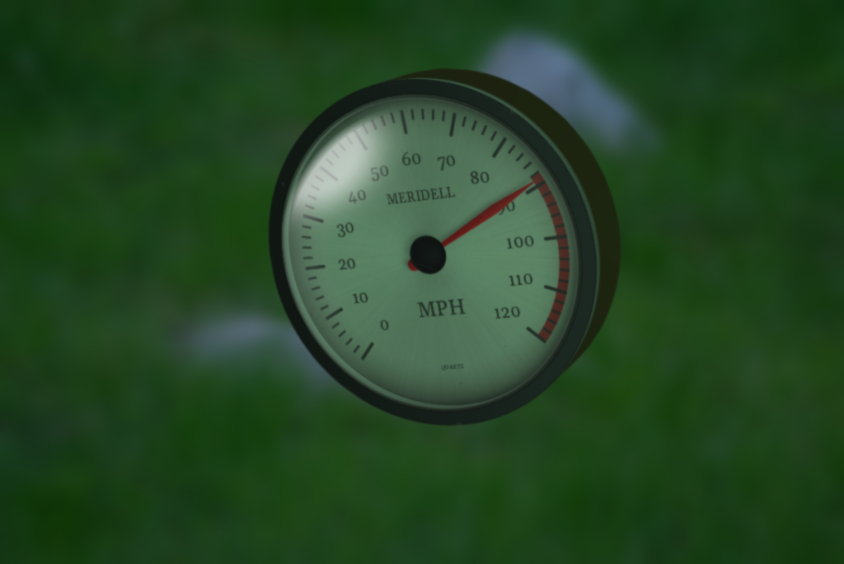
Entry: 89 mph
